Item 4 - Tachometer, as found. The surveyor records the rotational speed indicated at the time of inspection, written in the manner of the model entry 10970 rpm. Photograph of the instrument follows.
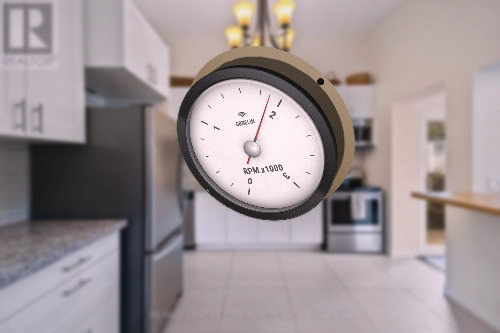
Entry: 1900 rpm
